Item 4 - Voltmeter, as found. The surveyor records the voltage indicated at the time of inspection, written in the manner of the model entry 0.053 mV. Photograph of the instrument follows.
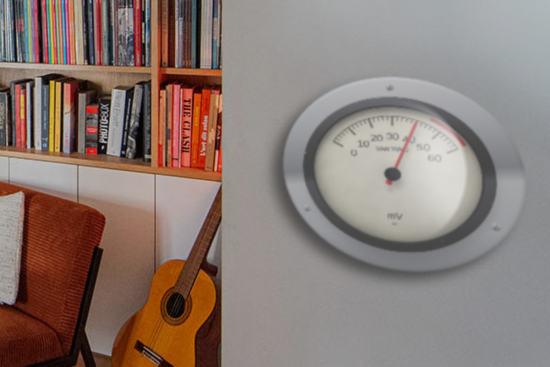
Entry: 40 mV
